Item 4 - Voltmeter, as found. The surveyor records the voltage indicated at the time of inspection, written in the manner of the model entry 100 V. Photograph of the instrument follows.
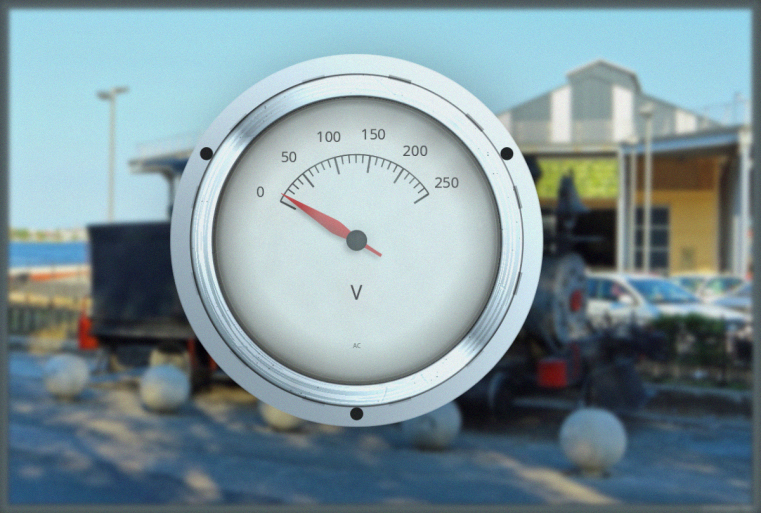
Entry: 10 V
